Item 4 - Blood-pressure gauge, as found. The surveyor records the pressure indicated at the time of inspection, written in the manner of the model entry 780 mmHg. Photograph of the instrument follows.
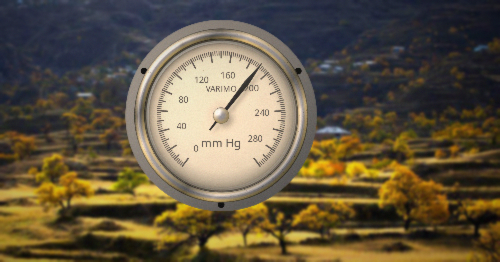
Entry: 190 mmHg
